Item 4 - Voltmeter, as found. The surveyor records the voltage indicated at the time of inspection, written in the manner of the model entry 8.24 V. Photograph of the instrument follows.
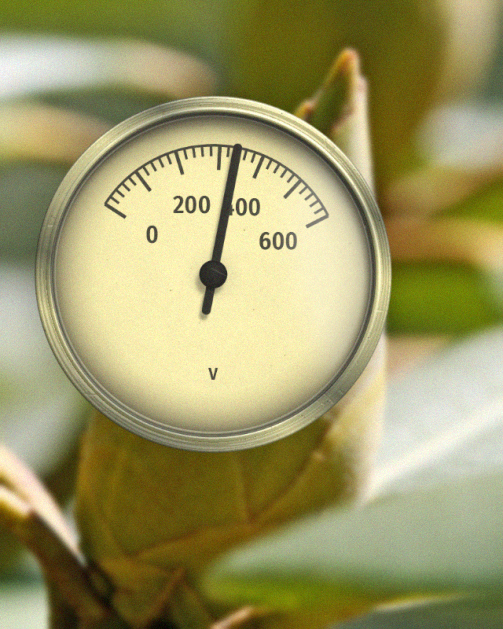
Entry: 340 V
